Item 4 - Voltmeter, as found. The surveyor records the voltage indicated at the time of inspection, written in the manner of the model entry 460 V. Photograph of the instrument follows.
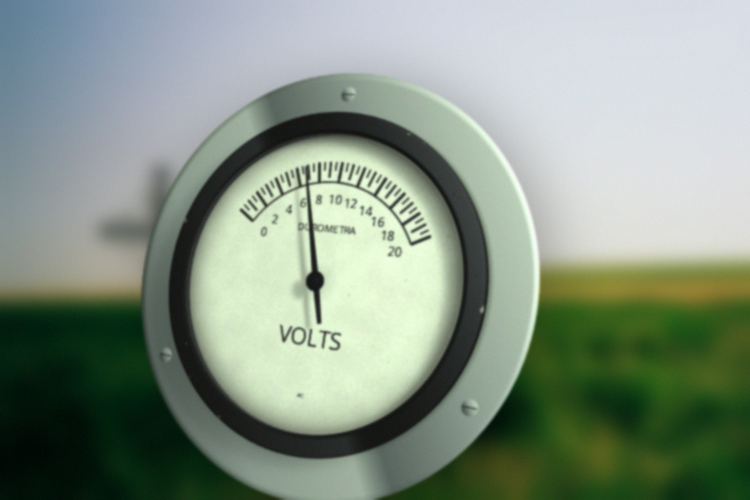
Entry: 7 V
